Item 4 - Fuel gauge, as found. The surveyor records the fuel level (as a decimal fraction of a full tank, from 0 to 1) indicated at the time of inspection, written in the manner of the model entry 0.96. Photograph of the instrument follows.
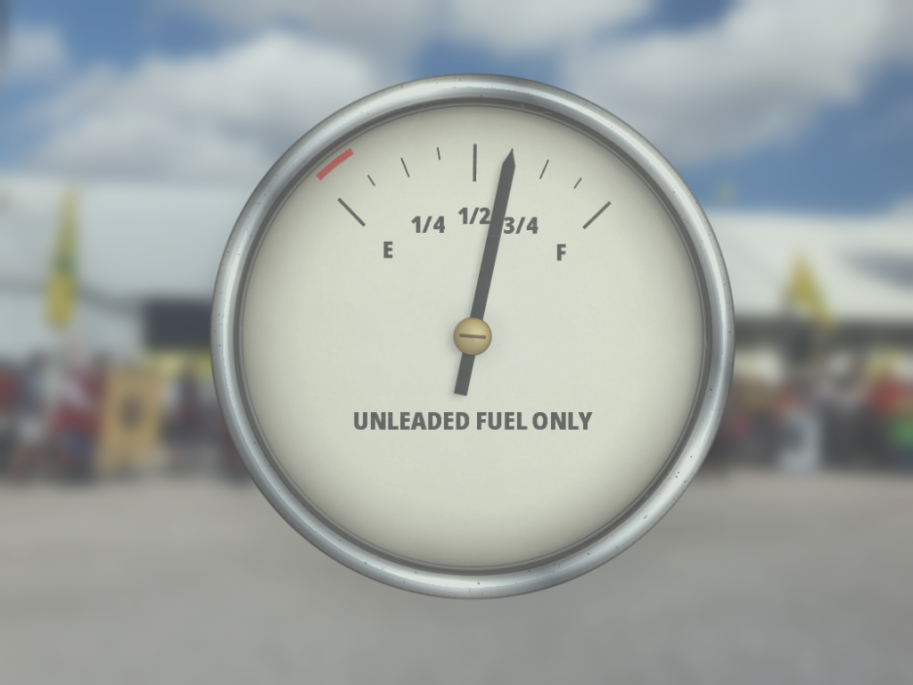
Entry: 0.625
